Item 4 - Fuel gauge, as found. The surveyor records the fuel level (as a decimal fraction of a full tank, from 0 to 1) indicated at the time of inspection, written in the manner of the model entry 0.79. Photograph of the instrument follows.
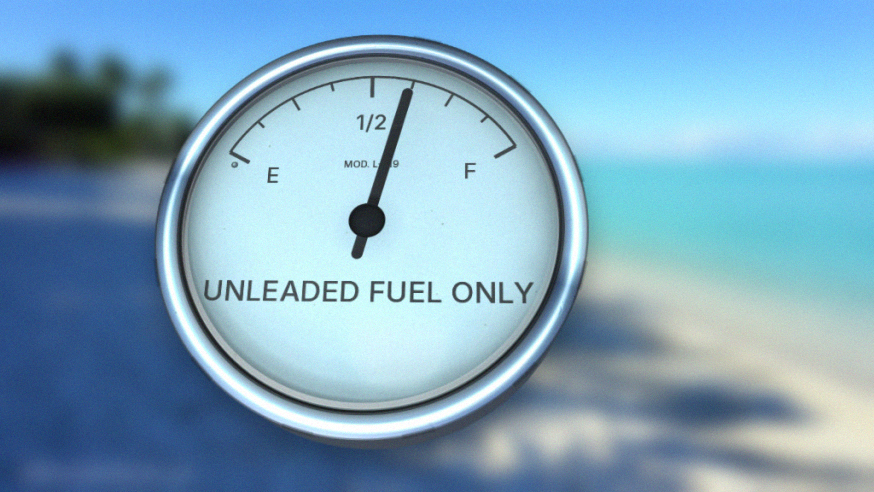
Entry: 0.625
